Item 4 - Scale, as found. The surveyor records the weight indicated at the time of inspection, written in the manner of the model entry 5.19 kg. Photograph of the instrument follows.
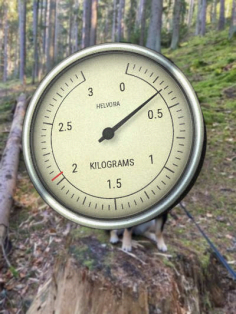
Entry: 0.35 kg
